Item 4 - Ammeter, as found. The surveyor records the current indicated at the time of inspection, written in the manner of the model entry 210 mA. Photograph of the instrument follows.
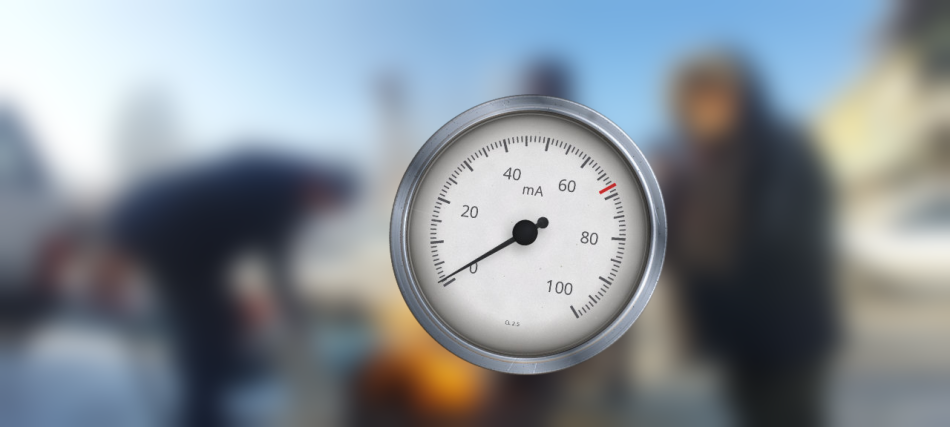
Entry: 1 mA
